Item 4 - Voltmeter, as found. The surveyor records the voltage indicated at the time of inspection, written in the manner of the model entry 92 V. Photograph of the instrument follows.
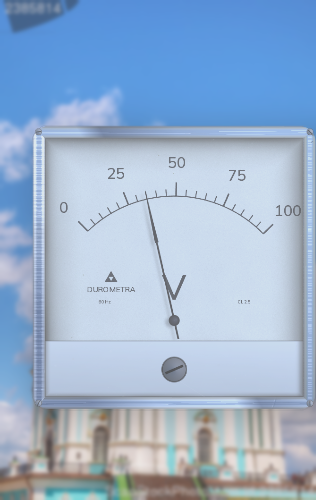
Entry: 35 V
